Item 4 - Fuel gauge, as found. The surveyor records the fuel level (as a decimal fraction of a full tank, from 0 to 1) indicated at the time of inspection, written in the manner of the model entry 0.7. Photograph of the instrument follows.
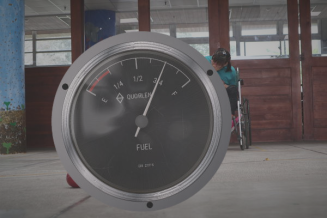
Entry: 0.75
